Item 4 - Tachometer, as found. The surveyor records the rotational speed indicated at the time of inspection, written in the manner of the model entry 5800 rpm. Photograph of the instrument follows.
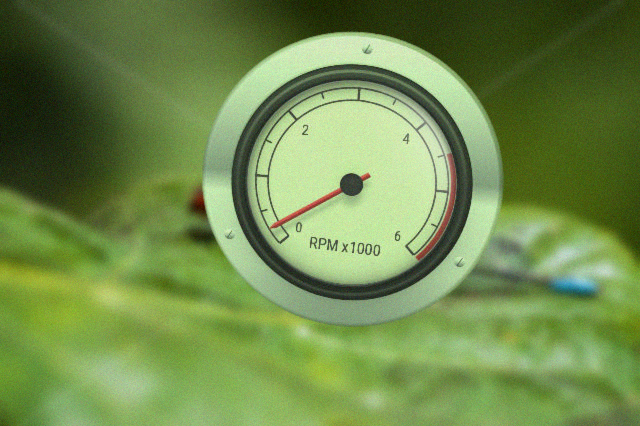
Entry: 250 rpm
